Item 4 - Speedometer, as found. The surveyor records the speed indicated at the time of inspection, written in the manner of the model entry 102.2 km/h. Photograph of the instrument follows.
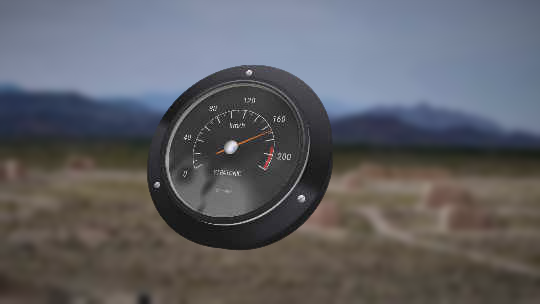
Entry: 170 km/h
